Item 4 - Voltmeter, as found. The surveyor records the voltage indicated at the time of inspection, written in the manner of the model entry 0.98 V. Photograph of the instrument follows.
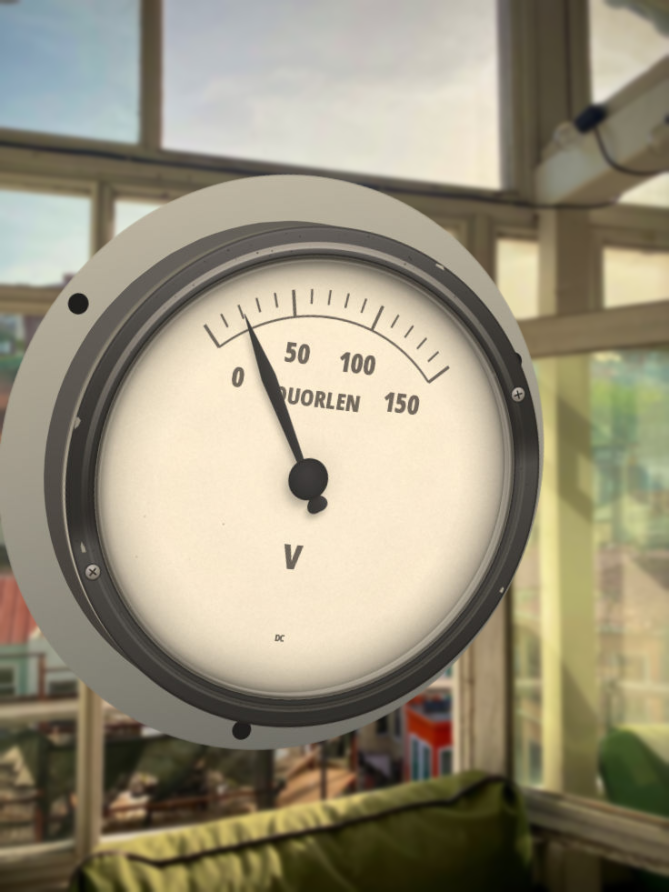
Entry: 20 V
